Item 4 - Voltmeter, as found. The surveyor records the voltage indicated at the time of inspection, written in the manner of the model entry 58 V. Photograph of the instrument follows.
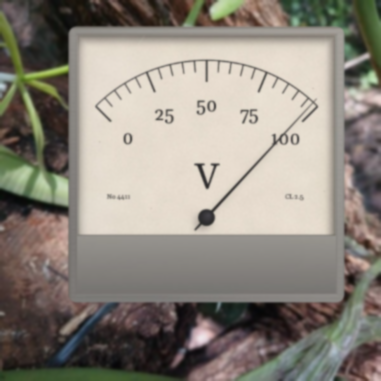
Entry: 97.5 V
